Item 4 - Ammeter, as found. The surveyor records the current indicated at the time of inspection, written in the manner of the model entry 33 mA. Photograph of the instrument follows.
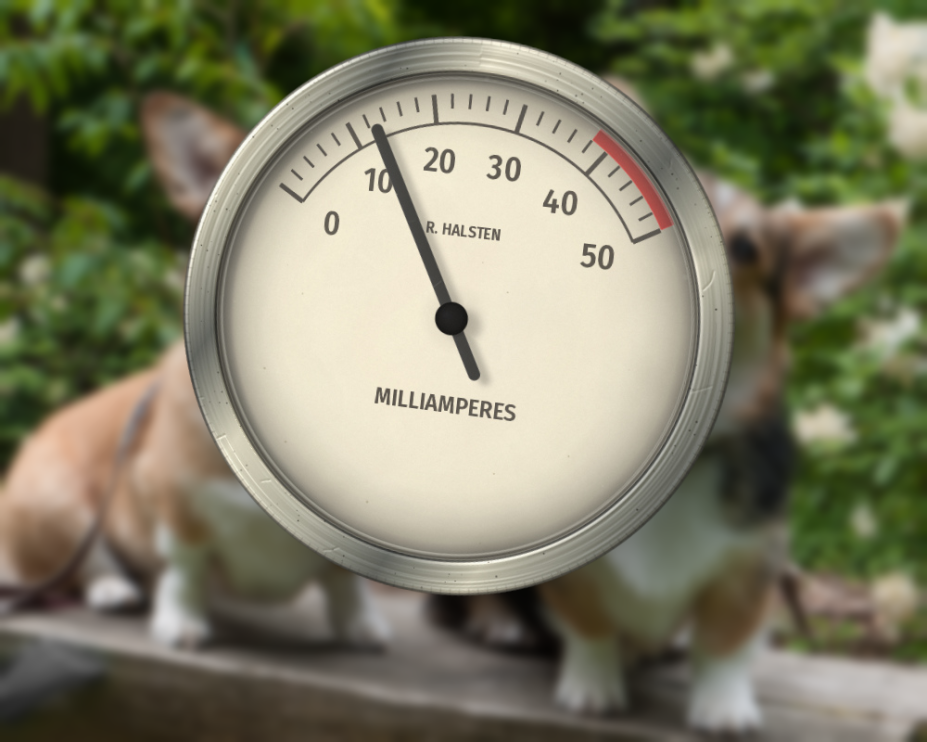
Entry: 13 mA
